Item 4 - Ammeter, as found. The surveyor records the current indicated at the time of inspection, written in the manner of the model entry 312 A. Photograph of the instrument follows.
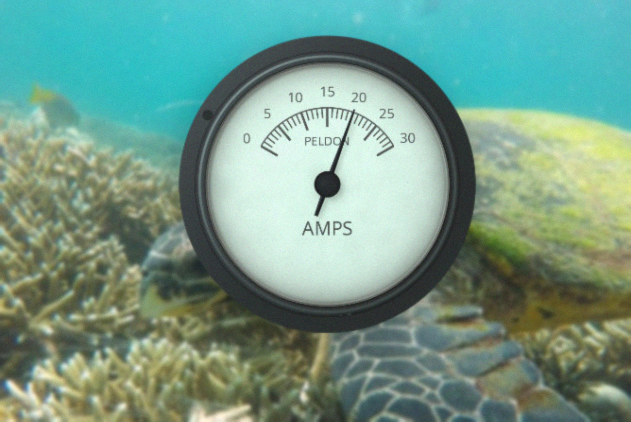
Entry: 20 A
